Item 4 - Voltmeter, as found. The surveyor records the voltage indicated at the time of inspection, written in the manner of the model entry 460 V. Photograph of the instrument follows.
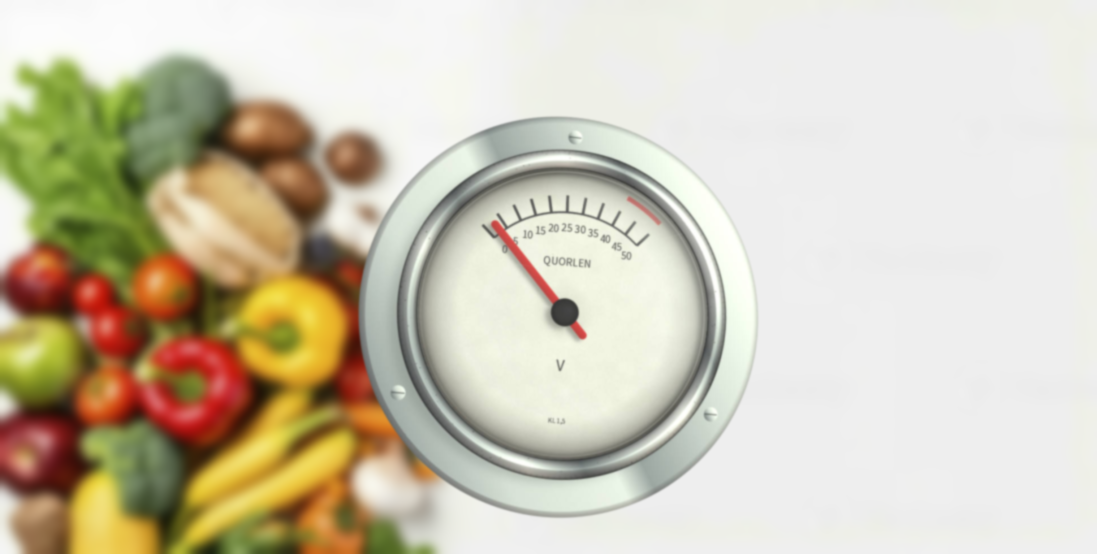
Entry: 2.5 V
